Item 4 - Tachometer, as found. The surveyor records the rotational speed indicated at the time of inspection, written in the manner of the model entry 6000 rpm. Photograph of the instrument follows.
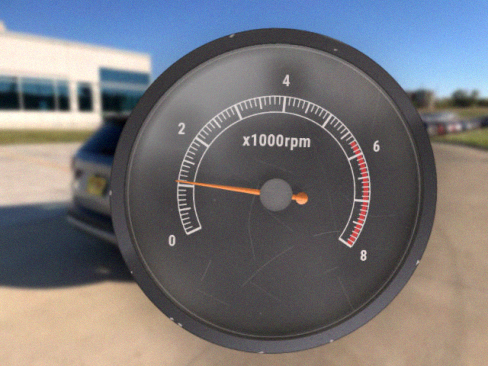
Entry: 1100 rpm
